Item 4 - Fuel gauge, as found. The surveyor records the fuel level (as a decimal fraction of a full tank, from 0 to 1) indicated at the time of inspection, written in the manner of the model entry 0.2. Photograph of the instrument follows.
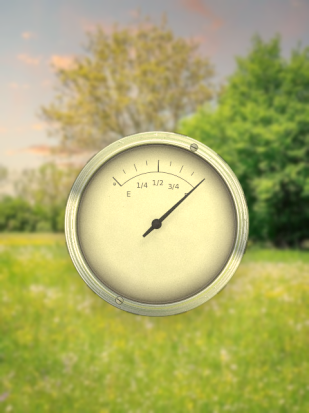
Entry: 1
